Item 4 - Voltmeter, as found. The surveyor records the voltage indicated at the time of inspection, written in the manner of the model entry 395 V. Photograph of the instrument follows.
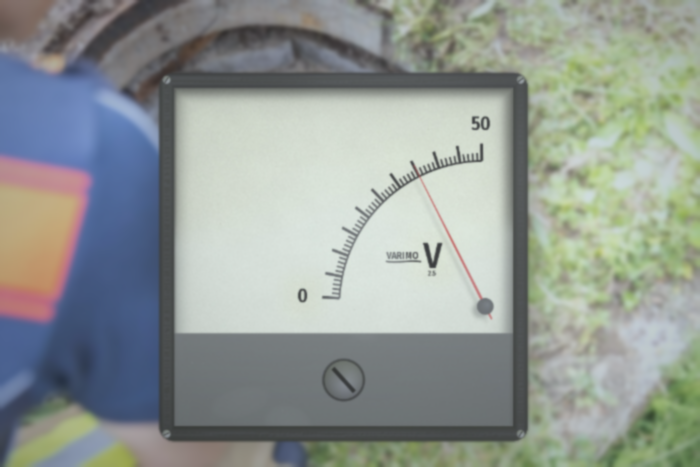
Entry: 35 V
